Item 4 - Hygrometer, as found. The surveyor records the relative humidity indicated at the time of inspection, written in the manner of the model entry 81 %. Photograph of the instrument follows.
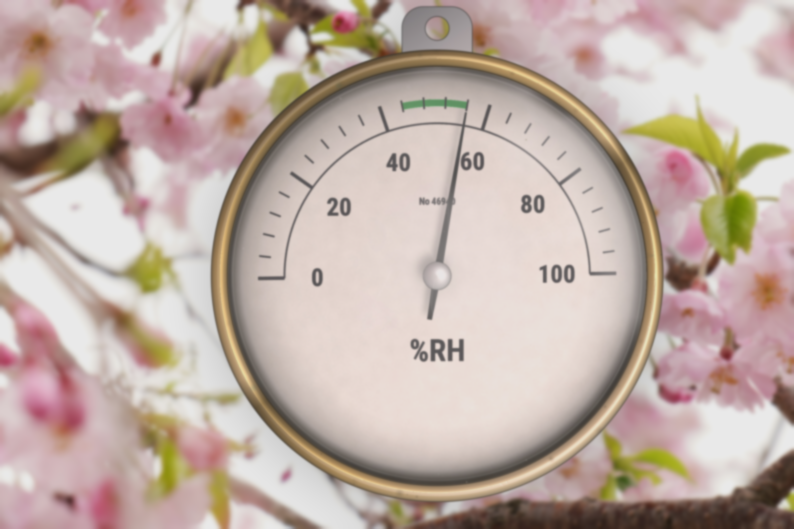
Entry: 56 %
